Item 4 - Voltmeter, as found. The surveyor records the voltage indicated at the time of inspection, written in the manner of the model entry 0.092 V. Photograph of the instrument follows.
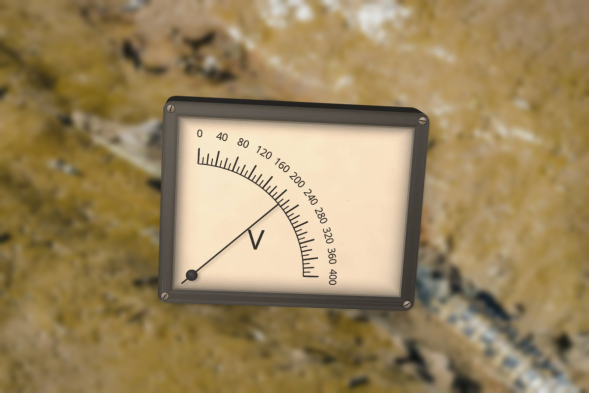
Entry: 210 V
